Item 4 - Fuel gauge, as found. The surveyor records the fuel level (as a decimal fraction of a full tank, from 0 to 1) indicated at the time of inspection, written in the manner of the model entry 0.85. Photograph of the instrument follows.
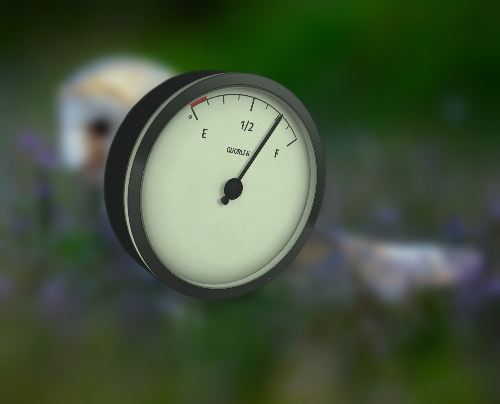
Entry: 0.75
